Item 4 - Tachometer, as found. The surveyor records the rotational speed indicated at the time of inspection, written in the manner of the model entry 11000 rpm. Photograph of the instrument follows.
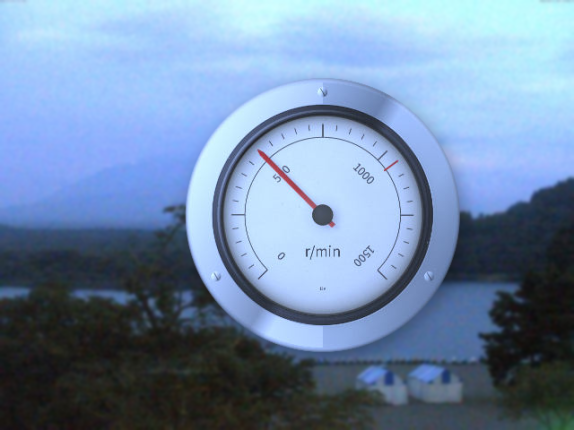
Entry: 500 rpm
